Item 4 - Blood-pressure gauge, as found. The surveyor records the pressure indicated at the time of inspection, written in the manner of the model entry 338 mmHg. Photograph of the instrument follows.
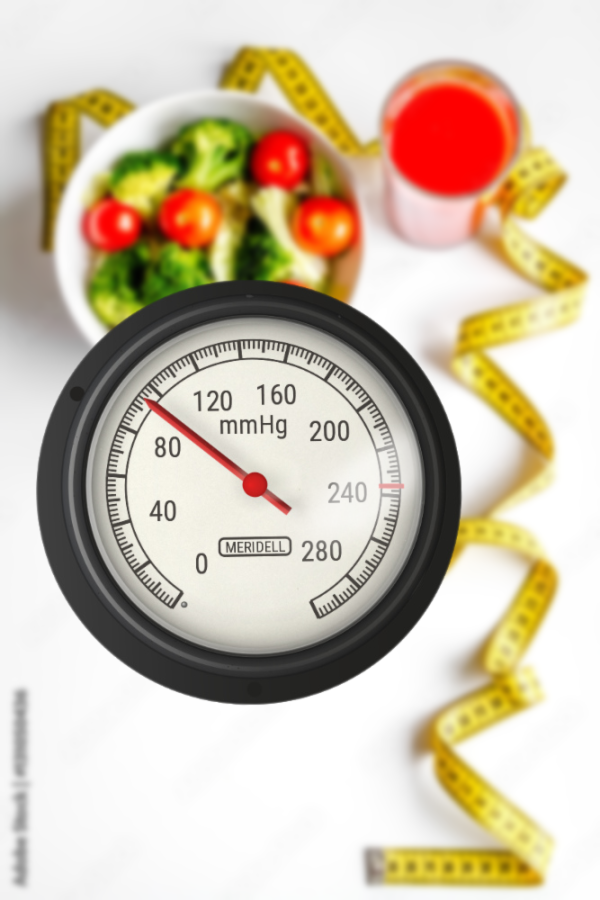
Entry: 94 mmHg
